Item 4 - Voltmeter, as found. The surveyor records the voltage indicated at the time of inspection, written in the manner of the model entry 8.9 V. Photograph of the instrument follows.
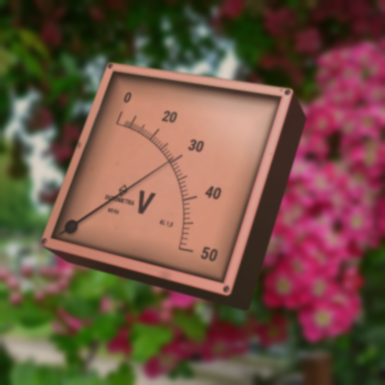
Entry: 30 V
